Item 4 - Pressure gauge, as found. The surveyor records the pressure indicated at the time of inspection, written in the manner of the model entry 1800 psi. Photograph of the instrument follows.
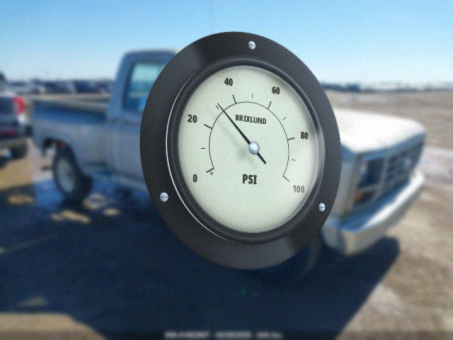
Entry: 30 psi
